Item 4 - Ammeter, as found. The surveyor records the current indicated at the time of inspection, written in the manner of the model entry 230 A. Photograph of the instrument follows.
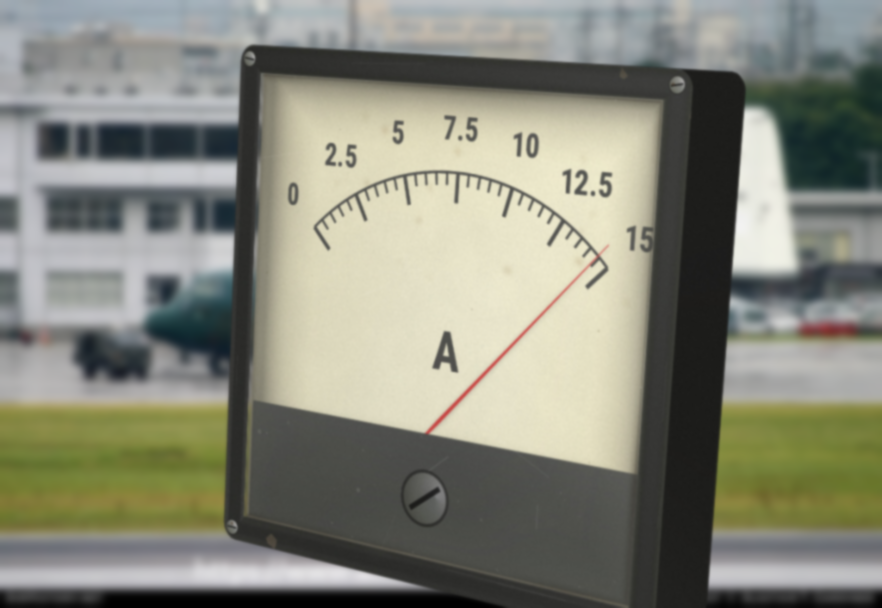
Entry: 14.5 A
